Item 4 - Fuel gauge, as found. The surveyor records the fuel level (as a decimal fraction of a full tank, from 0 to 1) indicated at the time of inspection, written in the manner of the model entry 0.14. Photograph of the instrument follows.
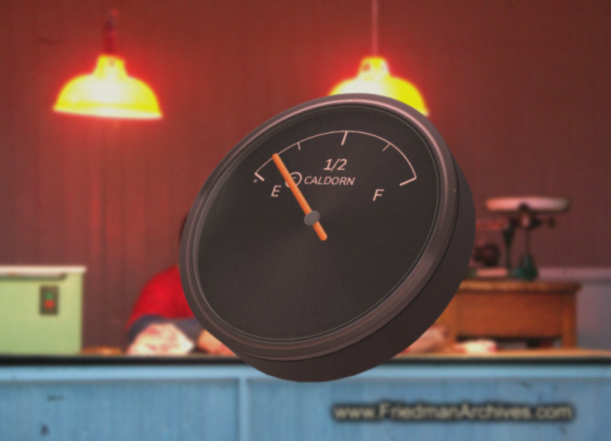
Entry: 0.125
